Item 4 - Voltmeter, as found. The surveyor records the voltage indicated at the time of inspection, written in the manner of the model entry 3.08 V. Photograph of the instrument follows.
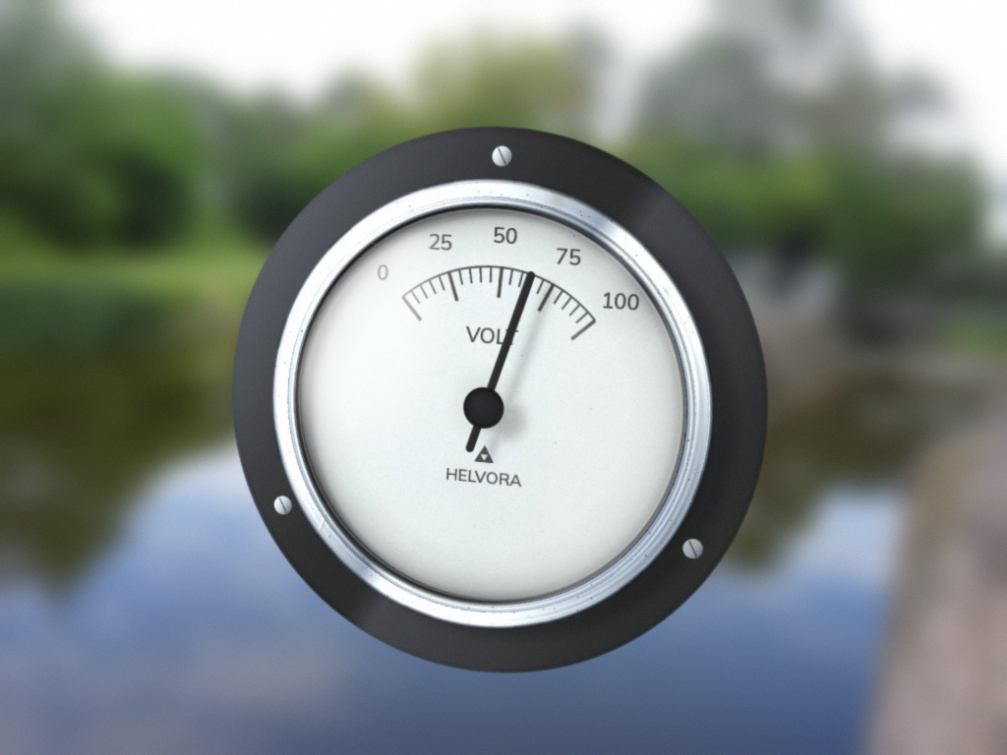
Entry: 65 V
